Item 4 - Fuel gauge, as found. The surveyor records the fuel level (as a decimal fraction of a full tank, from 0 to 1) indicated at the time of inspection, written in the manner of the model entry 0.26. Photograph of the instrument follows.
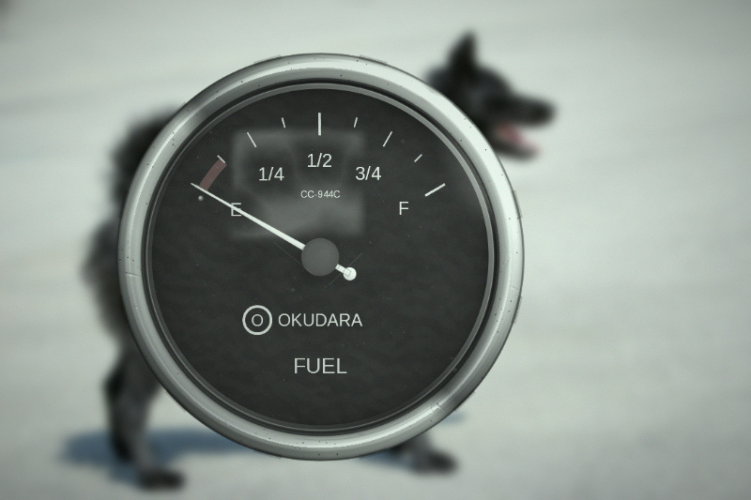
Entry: 0
